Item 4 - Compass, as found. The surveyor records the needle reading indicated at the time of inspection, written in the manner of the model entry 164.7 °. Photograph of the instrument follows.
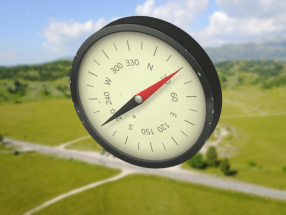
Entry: 30 °
